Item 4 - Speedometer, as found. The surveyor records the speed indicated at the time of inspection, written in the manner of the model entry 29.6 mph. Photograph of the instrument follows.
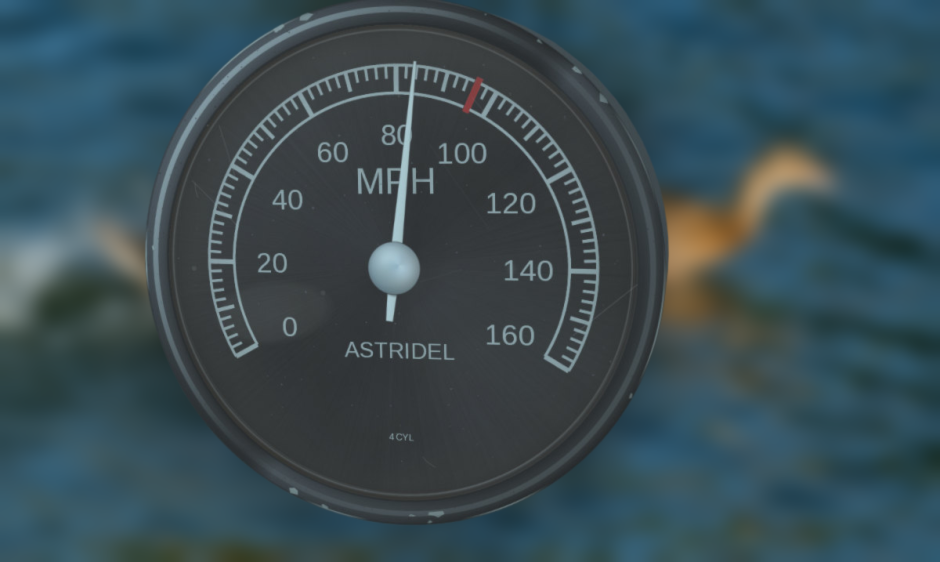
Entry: 84 mph
